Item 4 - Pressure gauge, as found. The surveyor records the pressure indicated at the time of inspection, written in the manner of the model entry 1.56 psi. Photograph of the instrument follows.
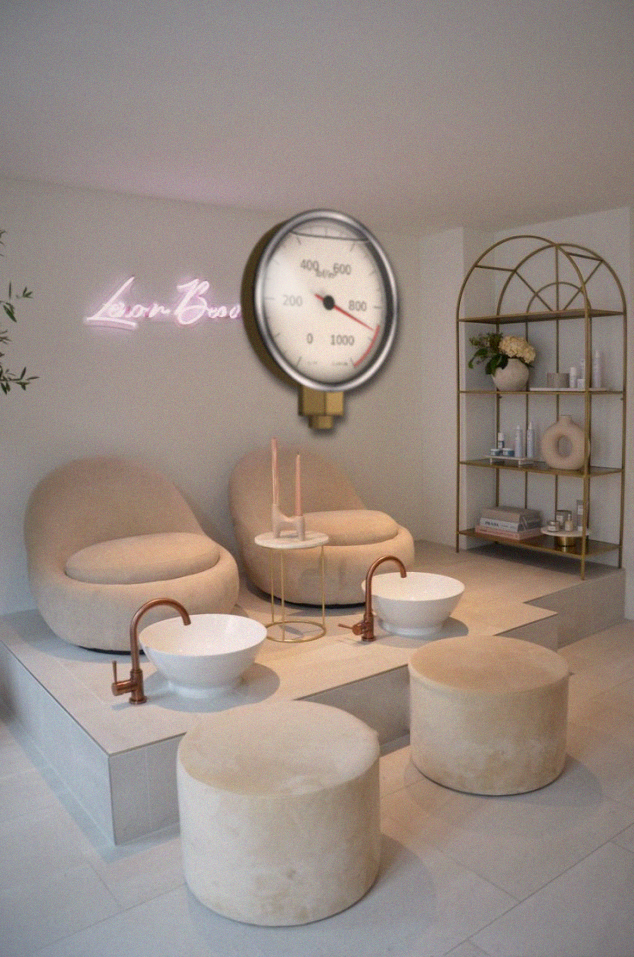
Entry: 875 psi
